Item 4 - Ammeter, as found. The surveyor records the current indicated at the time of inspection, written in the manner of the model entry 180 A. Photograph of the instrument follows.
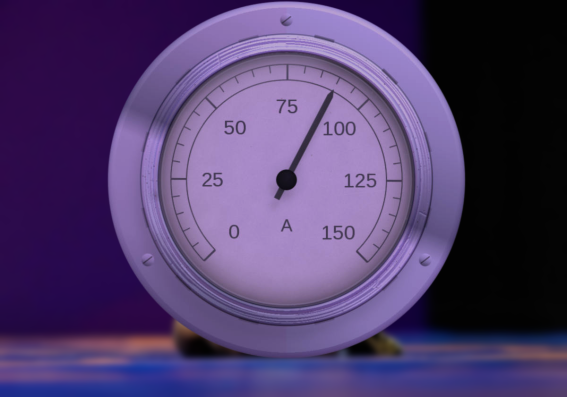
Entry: 90 A
